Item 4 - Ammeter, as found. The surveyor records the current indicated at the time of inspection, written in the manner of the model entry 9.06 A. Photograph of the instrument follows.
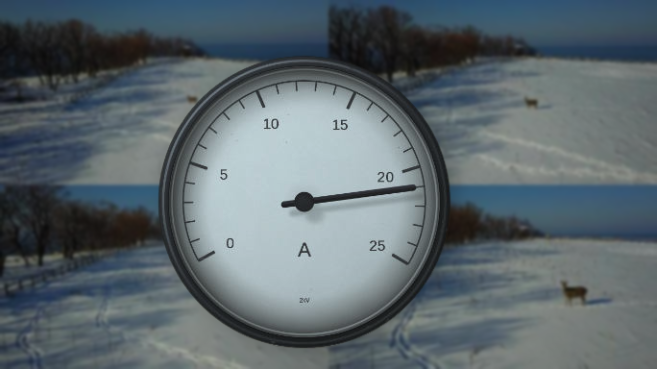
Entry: 21 A
